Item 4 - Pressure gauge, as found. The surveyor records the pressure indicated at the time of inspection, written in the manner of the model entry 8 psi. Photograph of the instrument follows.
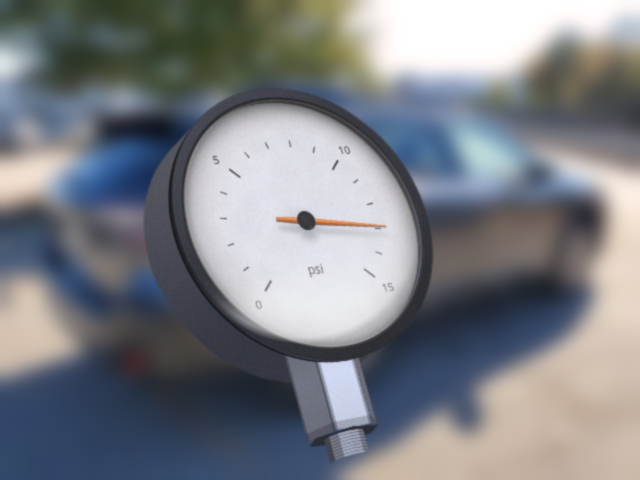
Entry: 13 psi
